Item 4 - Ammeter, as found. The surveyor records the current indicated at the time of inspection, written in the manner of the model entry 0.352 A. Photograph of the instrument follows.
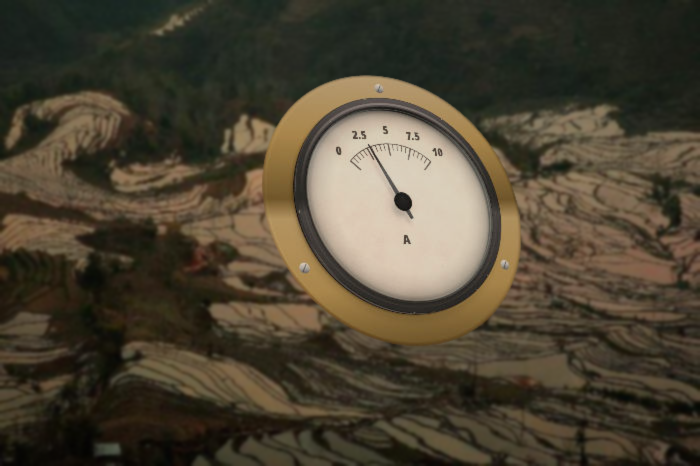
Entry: 2.5 A
